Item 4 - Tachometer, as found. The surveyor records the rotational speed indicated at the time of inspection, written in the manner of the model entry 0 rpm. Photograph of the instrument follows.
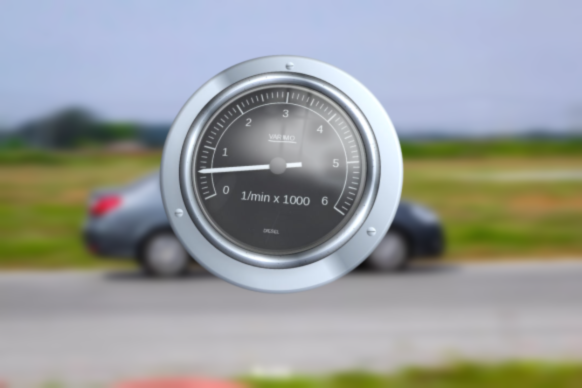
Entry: 500 rpm
